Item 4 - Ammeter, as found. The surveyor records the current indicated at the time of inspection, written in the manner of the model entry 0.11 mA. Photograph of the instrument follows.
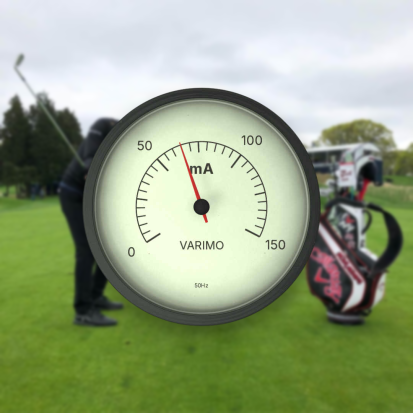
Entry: 65 mA
